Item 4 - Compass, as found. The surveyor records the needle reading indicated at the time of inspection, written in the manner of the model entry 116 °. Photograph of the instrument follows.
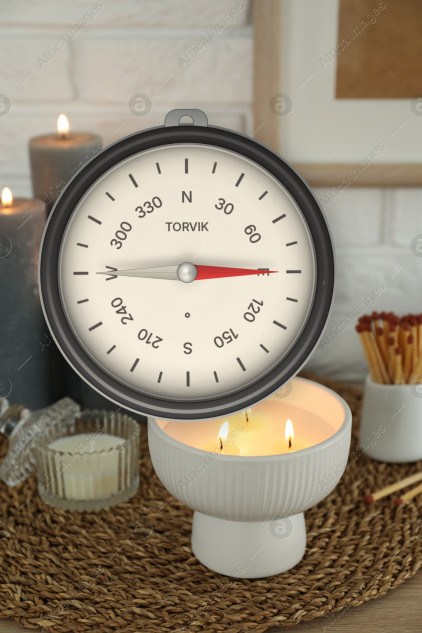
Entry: 90 °
